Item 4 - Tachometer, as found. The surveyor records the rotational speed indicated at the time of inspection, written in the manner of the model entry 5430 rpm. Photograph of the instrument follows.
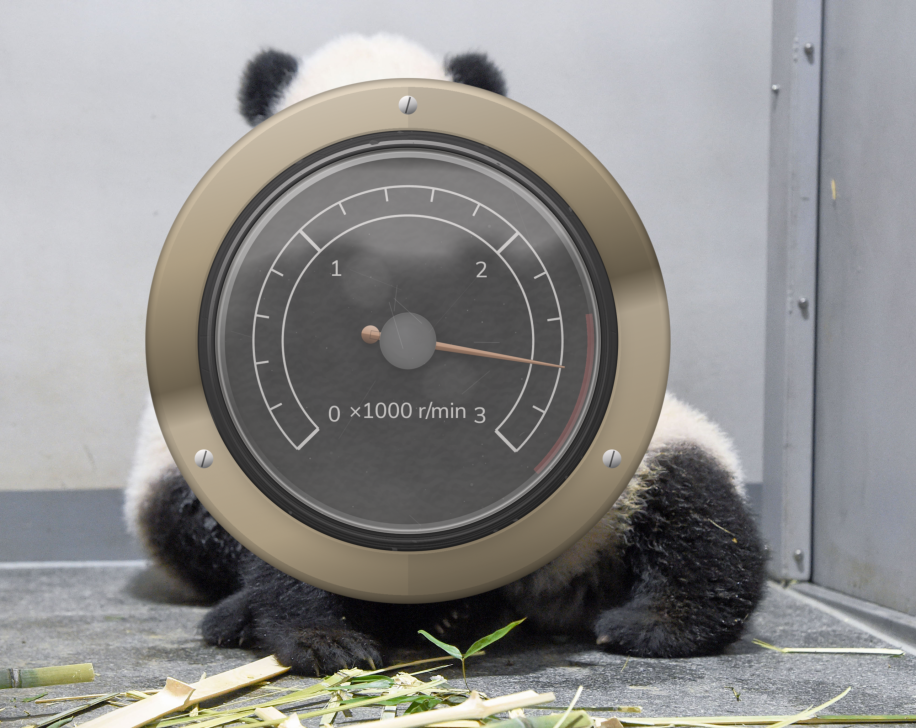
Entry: 2600 rpm
